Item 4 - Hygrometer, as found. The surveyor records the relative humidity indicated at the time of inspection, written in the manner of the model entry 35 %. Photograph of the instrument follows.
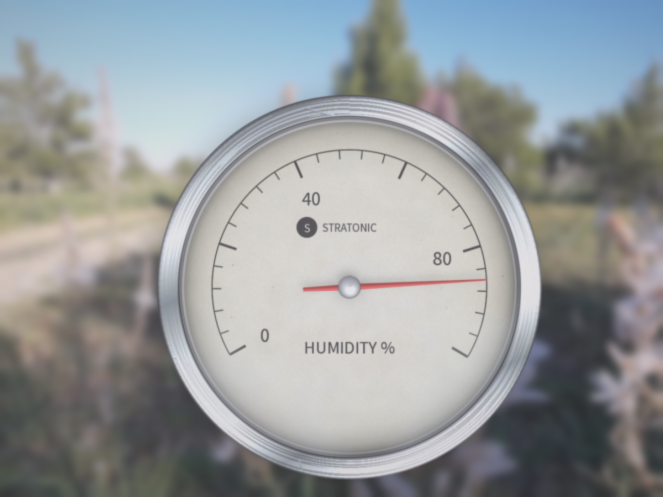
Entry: 86 %
